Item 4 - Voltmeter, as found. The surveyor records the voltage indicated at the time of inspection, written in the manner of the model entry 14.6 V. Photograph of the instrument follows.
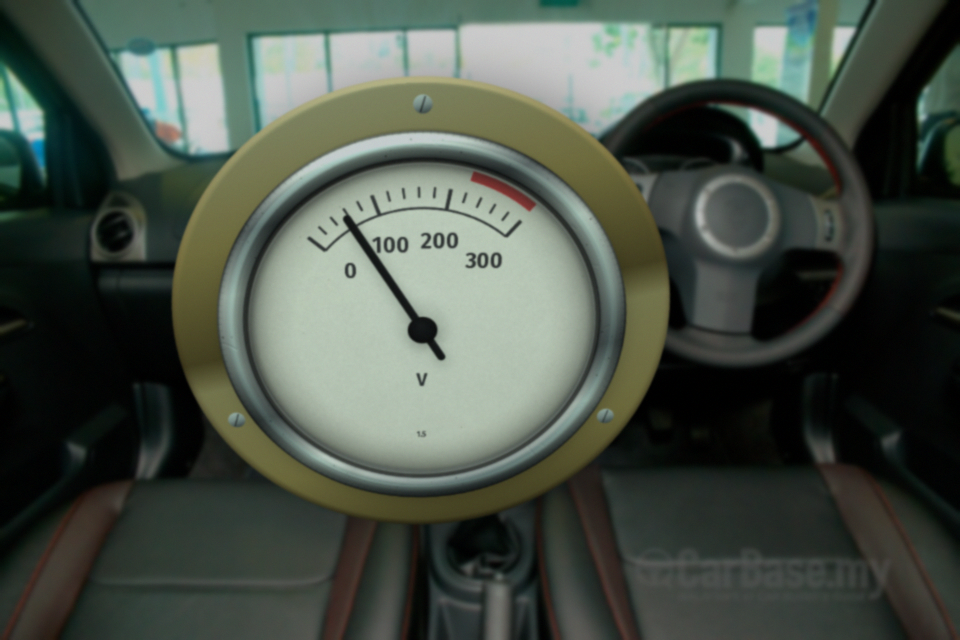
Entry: 60 V
